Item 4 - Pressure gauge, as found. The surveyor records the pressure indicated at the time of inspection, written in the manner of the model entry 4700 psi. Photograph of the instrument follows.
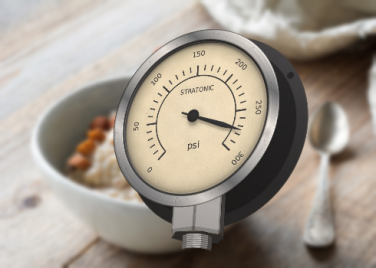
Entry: 275 psi
